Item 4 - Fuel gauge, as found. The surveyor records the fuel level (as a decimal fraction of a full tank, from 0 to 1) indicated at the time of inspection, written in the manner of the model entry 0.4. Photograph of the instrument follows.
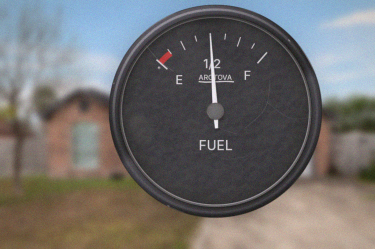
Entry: 0.5
